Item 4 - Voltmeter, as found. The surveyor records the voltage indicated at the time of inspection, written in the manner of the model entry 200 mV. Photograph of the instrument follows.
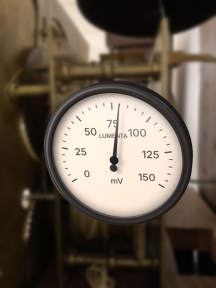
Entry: 80 mV
